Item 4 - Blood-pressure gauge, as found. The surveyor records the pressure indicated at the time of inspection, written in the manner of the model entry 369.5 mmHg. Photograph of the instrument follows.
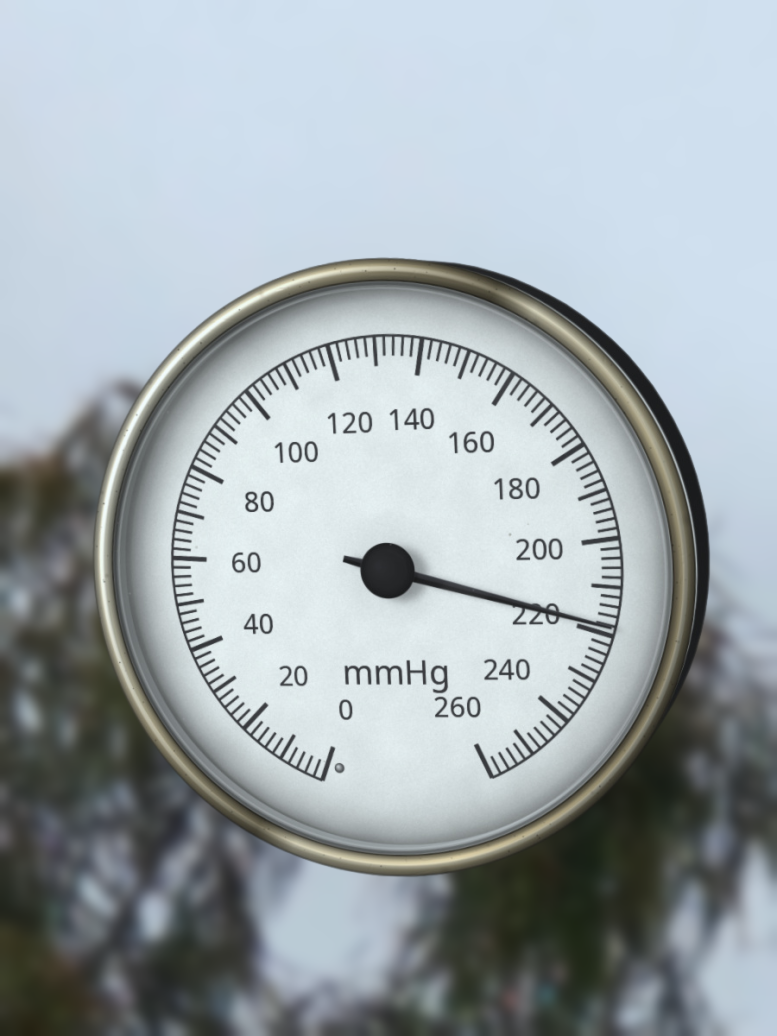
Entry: 218 mmHg
